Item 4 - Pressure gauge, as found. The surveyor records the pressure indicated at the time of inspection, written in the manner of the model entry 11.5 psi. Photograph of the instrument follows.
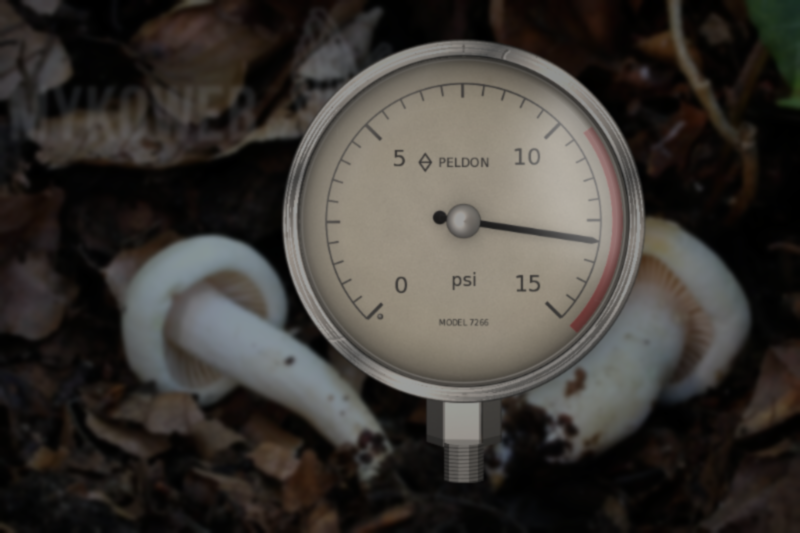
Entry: 13 psi
